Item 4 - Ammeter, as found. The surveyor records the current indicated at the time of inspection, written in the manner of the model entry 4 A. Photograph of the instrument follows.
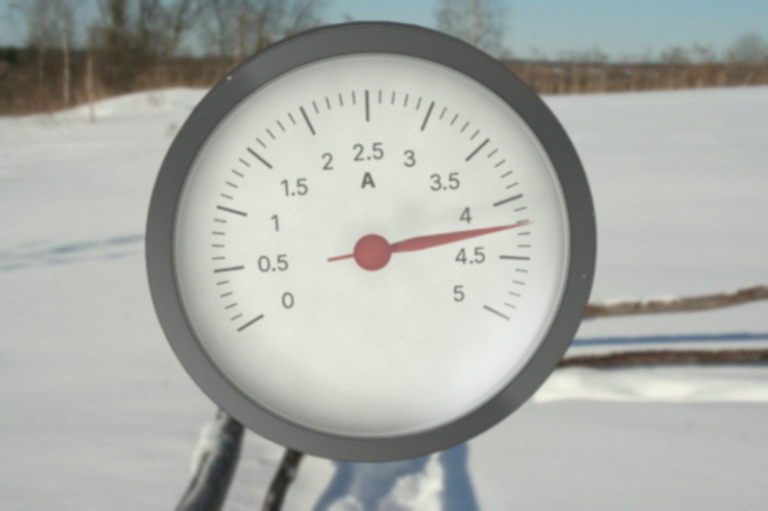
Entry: 4.2 A
